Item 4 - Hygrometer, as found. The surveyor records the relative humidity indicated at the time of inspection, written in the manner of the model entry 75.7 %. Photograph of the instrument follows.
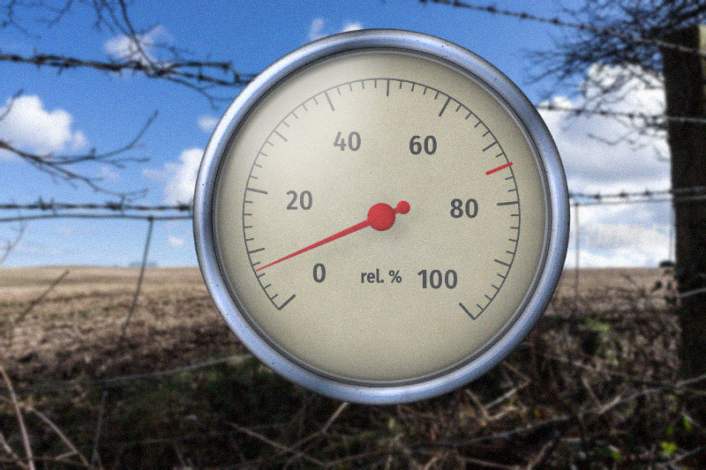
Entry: 7 %
